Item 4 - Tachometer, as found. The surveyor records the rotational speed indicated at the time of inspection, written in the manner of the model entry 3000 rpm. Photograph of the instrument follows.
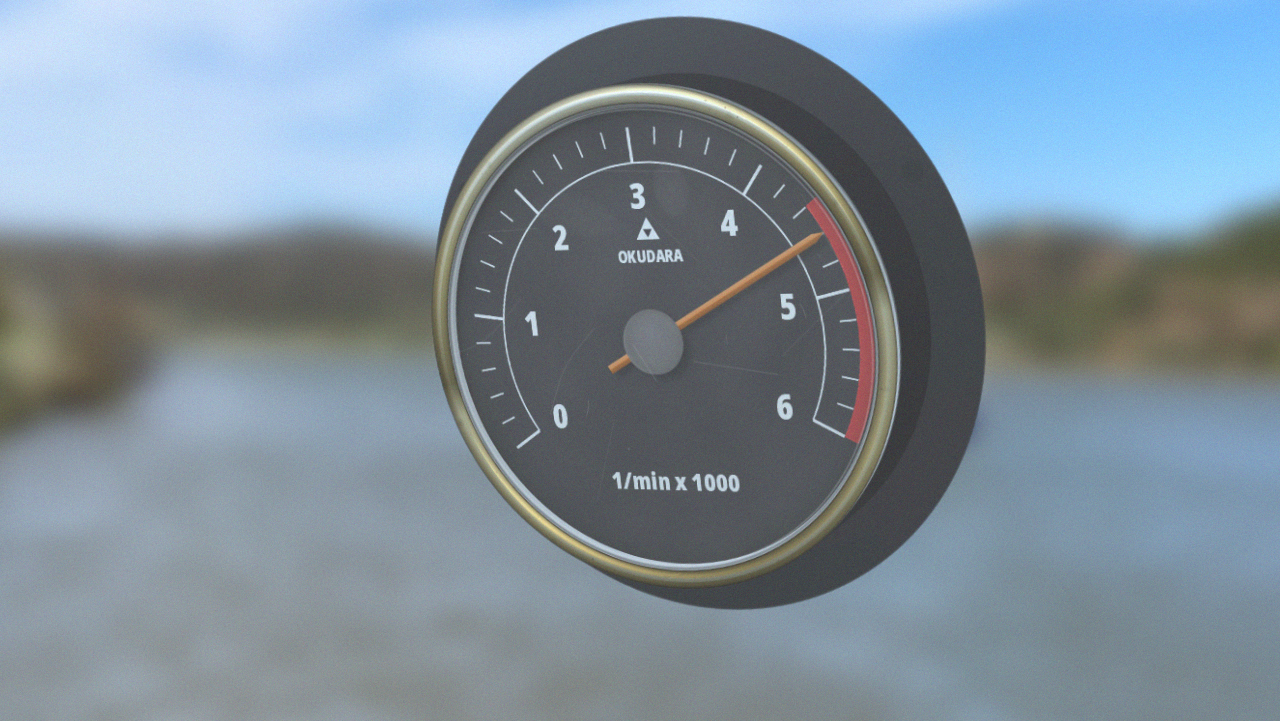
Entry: 4600 rpm
